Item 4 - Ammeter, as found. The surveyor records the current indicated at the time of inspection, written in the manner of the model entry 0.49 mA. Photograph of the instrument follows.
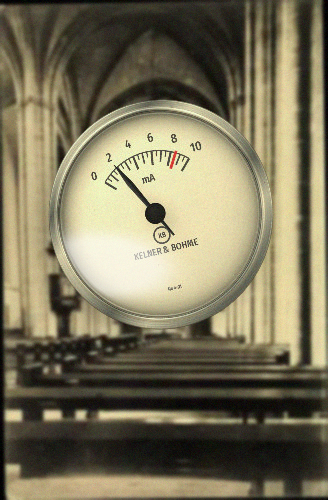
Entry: 2 mA
